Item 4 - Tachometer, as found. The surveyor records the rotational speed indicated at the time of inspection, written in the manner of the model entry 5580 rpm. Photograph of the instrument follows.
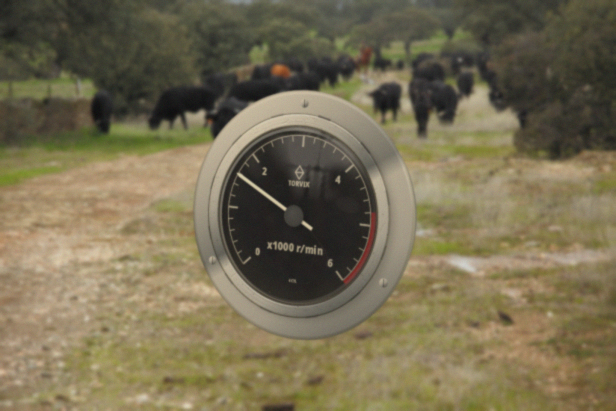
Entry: 1600 rpm
